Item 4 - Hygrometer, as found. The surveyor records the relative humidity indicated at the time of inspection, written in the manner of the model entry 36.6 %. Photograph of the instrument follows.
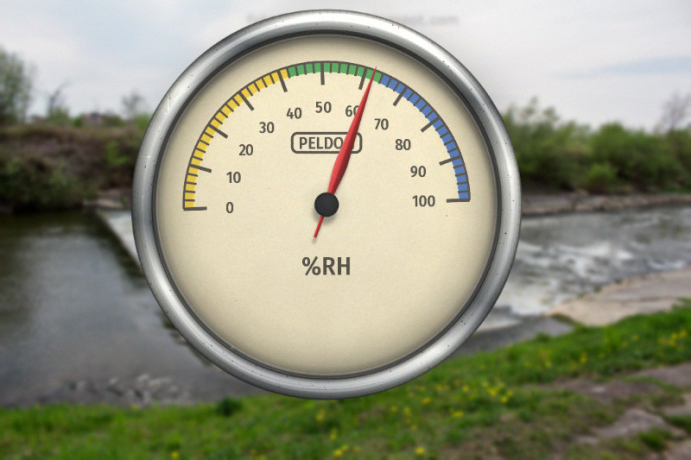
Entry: 62 %
